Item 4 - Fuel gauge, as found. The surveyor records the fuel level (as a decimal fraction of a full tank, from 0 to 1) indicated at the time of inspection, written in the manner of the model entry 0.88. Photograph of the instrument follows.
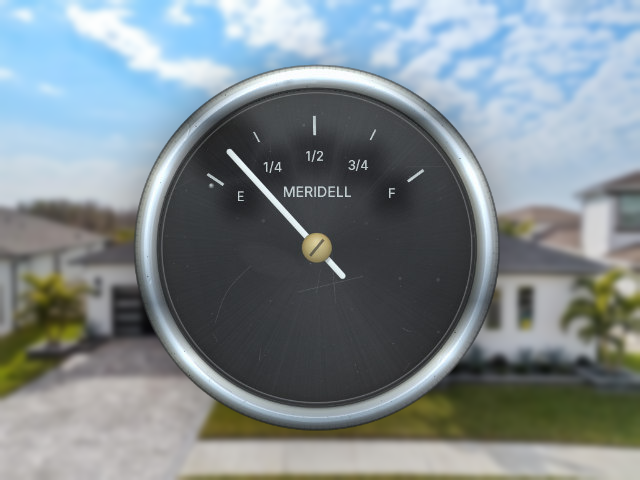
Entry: 0.125
